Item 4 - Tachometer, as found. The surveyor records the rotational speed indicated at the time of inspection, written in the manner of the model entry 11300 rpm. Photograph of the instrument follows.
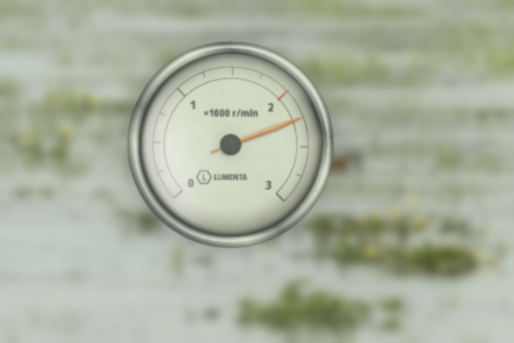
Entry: 2250 rpm
